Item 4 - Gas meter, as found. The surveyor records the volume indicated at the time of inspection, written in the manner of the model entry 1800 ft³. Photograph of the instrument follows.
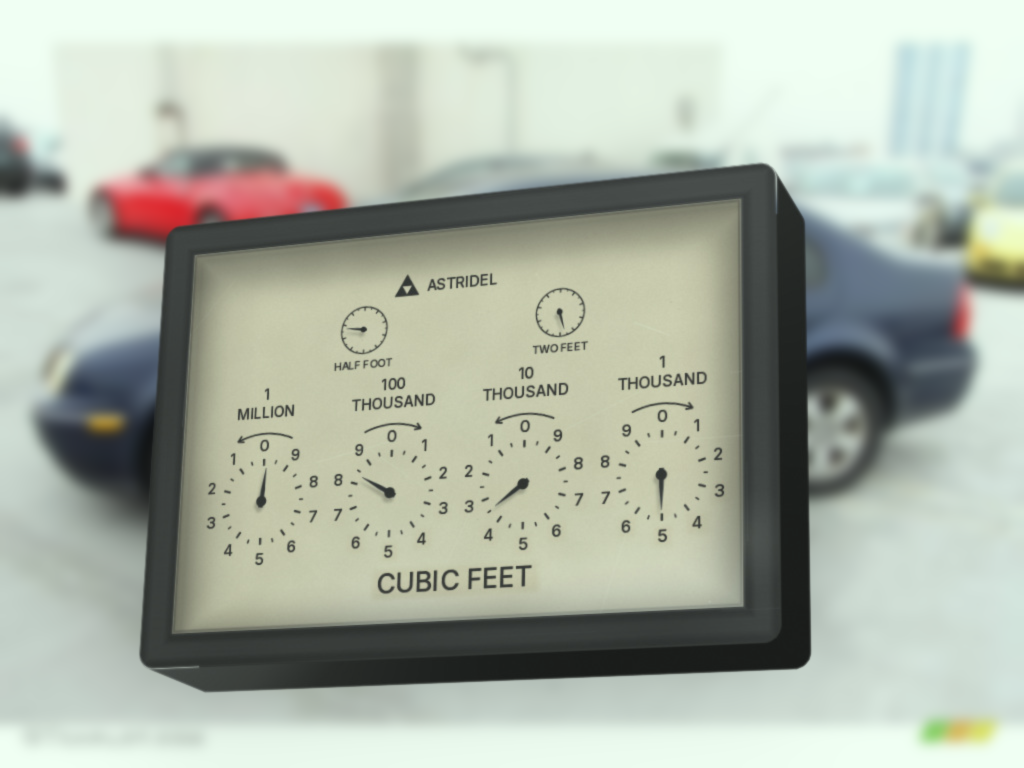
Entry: 983500 ft³
